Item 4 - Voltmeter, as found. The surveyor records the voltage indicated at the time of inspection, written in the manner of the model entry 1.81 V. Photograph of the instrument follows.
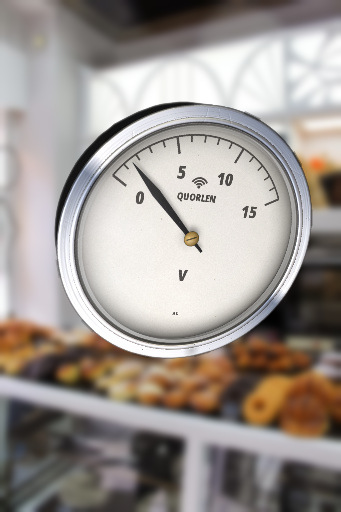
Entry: 1.5 V
